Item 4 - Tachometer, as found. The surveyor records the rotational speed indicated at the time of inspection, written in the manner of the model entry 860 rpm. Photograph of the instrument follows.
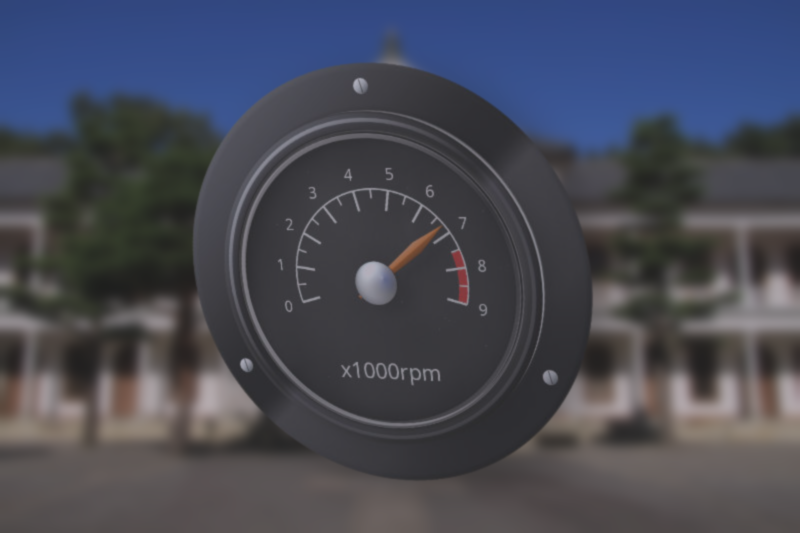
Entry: 6750 rpm
